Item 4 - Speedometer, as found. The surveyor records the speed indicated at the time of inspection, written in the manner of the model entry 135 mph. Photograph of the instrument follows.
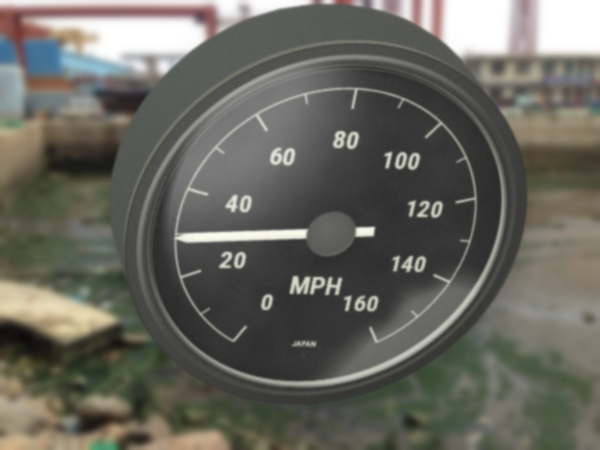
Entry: 30 mph
